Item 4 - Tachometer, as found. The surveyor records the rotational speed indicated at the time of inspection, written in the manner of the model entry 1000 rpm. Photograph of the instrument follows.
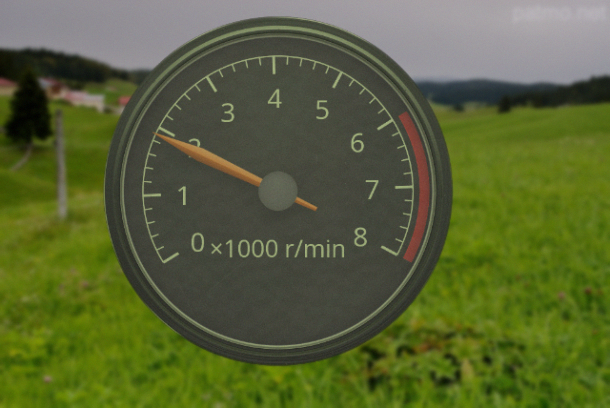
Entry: 1900 rpm
